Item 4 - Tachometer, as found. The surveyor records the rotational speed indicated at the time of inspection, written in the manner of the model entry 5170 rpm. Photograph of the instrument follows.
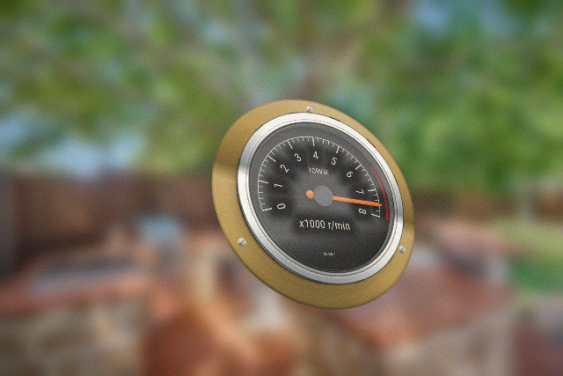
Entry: 7600 rpm
